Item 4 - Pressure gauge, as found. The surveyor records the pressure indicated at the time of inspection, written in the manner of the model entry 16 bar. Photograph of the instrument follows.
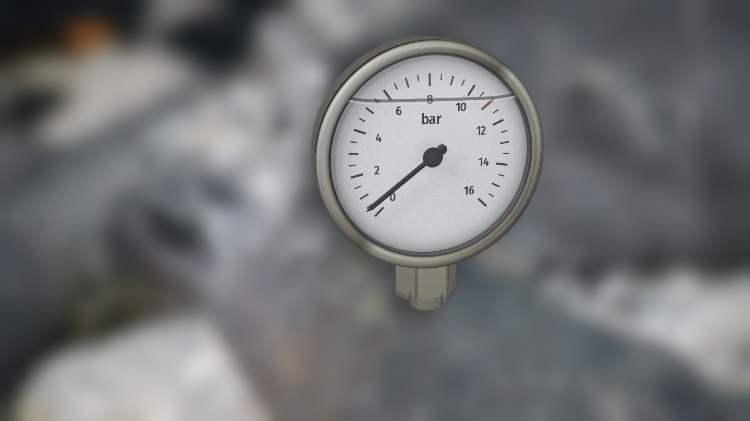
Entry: 0.5 bar
